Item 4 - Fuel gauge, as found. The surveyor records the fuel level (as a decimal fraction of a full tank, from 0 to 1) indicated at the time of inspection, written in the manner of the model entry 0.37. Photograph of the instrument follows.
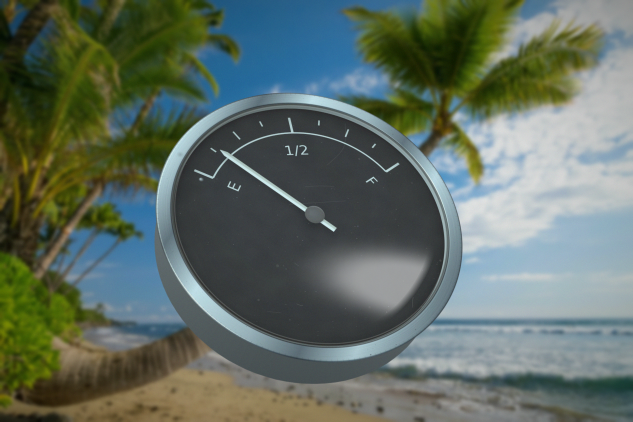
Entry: 0.125
